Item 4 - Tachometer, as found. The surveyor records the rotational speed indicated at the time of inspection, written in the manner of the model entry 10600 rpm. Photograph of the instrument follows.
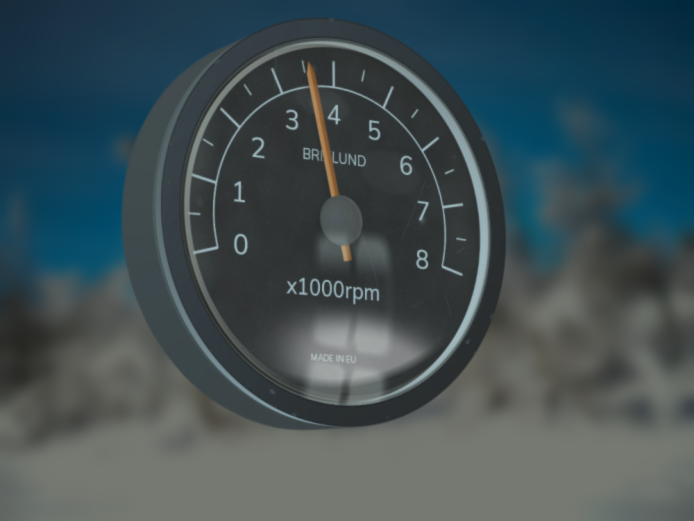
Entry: 3500 rpm
